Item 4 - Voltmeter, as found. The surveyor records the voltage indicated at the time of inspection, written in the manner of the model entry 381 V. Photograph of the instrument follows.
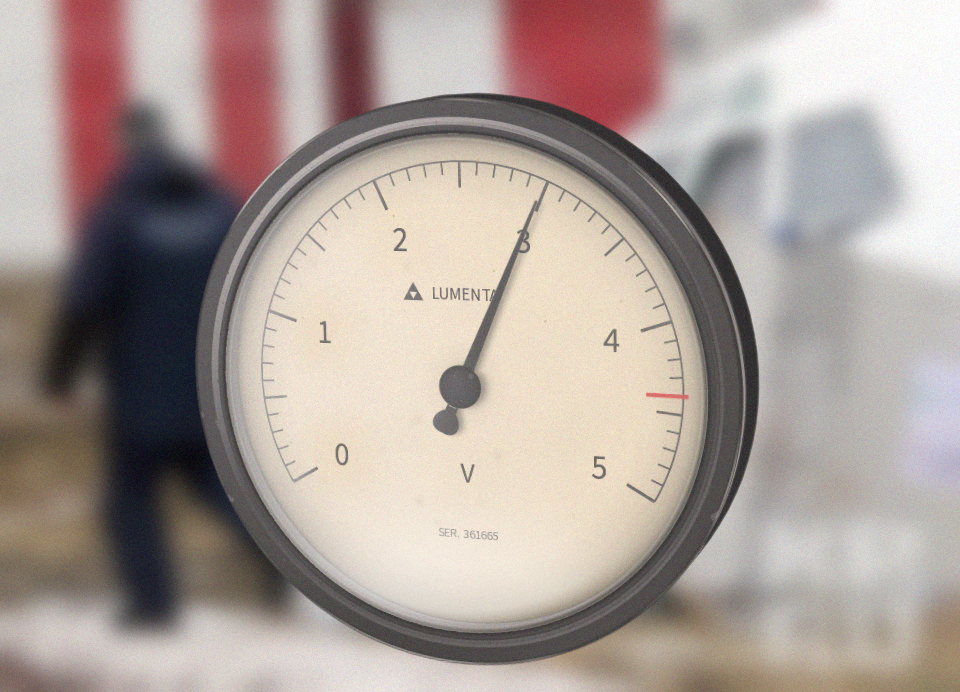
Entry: 3 V
